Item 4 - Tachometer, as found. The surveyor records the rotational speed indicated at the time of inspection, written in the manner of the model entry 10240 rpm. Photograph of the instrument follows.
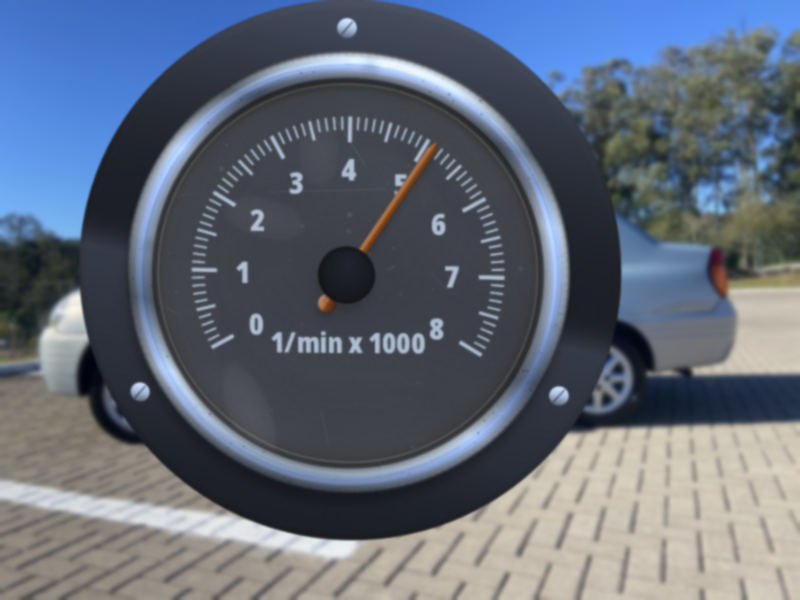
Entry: 5100 rpm
